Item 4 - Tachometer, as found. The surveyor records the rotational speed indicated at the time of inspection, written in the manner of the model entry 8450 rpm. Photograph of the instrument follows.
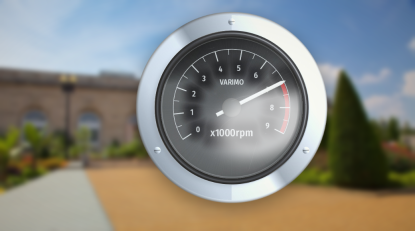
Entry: 7000 rpm
